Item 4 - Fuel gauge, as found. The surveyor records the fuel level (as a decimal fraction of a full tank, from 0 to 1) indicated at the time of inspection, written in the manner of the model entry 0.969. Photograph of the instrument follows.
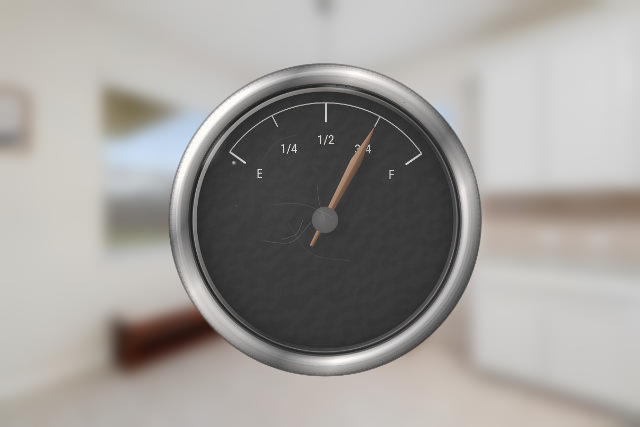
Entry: 0.75
